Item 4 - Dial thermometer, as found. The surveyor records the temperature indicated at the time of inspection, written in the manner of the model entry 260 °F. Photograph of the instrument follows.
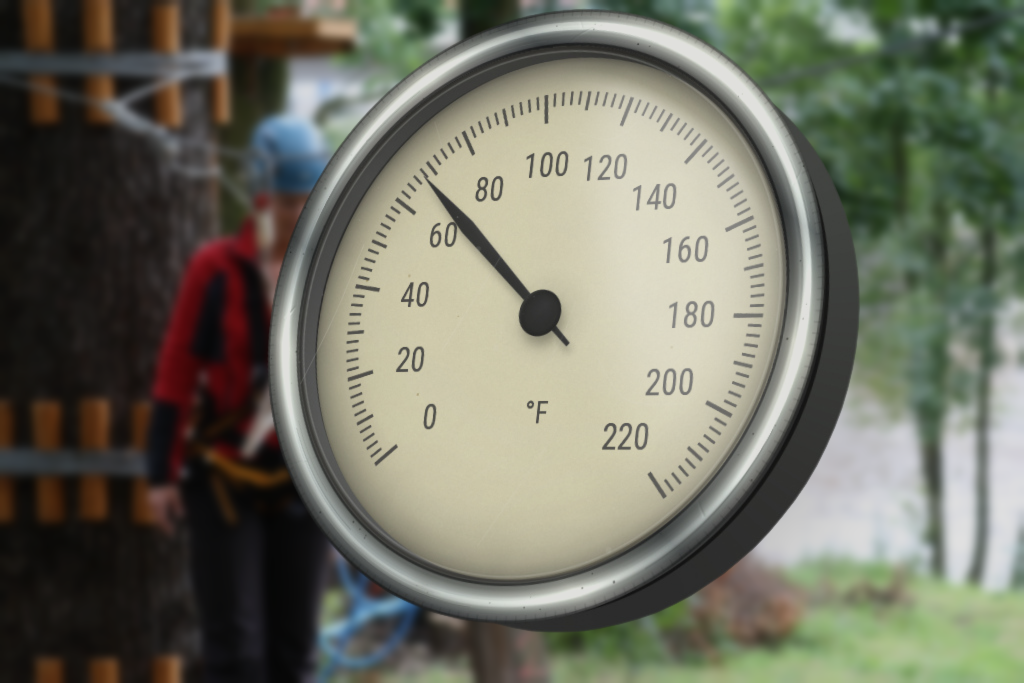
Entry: 68 °F
